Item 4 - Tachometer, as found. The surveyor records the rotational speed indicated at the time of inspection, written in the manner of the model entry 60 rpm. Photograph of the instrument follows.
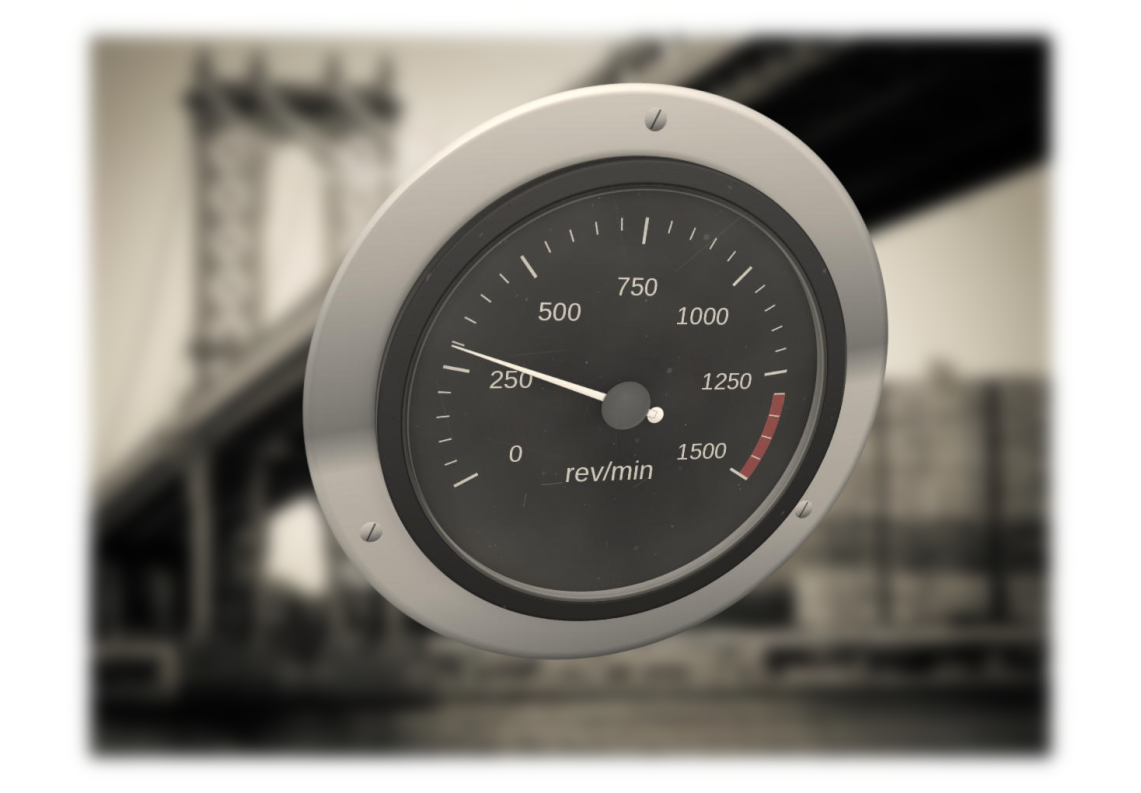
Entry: 300 rpm
